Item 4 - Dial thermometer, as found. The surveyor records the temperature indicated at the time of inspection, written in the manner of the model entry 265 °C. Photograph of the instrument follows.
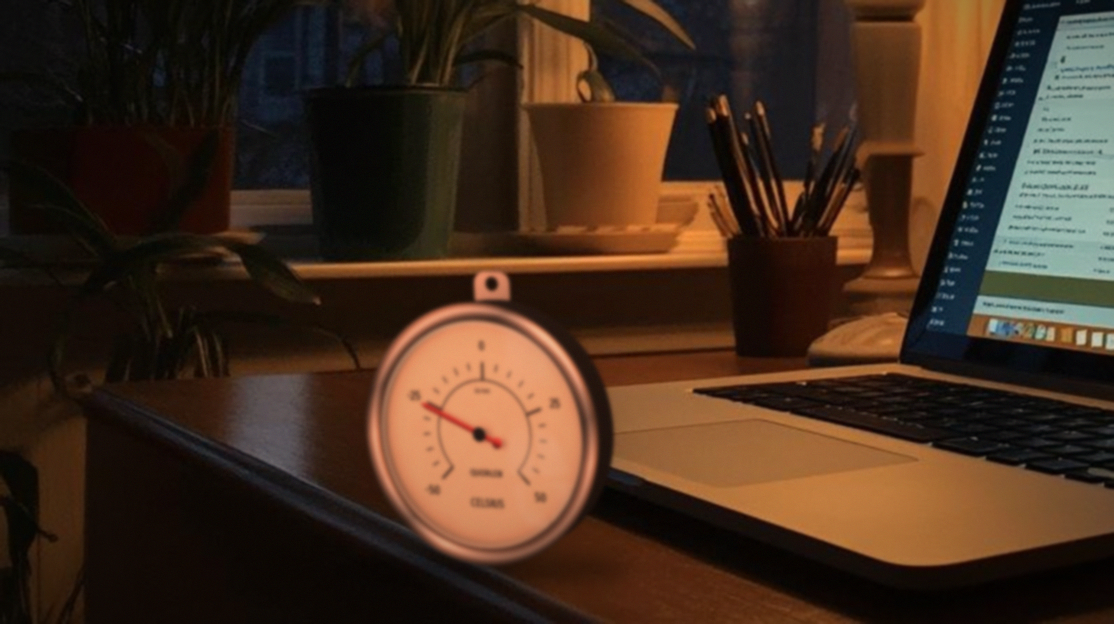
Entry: -25 °C
